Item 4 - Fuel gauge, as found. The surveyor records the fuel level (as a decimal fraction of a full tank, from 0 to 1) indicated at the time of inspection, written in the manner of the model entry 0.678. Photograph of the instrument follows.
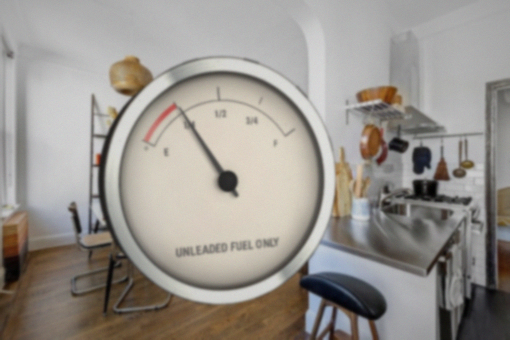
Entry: 0.25
